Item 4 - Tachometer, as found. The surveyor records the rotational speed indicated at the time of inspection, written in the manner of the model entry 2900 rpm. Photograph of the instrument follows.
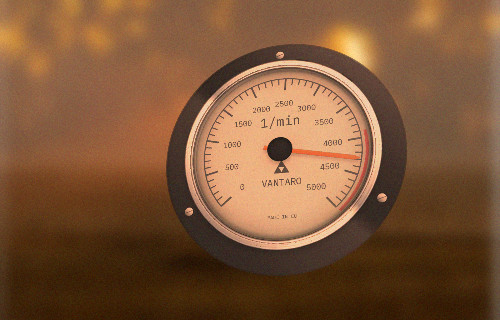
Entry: 4300 rpm
